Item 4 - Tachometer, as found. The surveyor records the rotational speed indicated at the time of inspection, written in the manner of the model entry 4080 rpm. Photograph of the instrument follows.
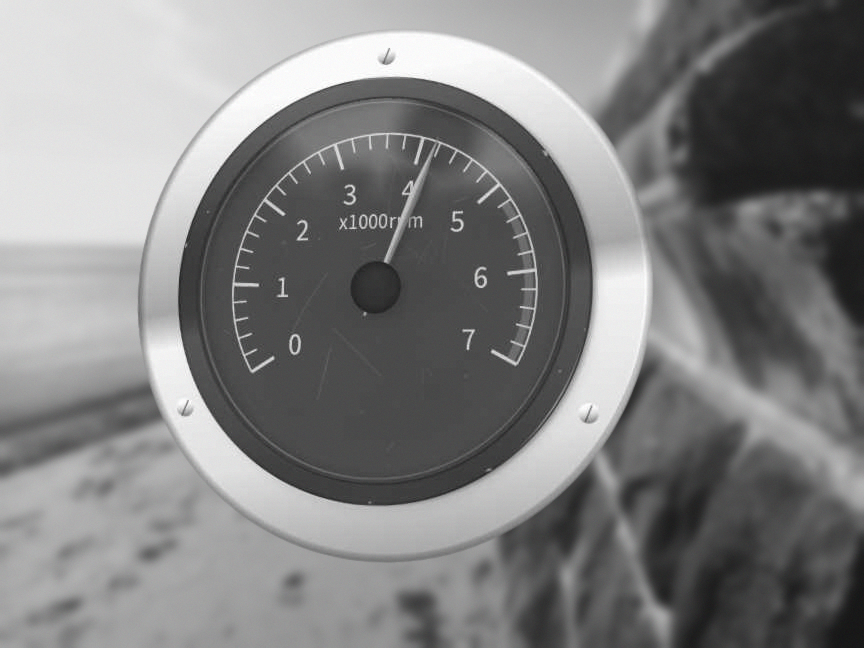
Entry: 4200 rpm
